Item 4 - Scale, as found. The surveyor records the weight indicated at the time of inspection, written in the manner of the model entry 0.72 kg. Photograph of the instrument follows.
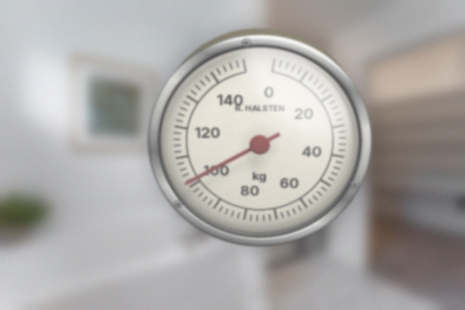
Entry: 102 kg
